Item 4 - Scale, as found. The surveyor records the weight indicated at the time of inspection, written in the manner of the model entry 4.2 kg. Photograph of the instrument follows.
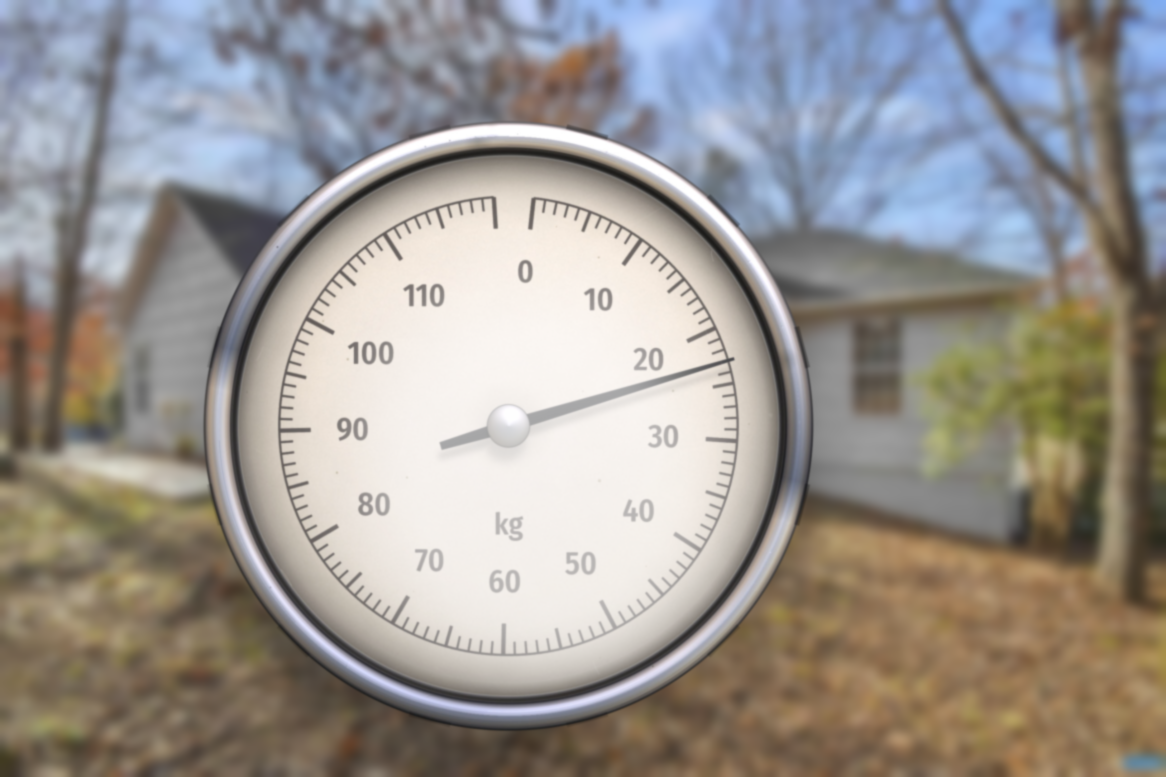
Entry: 23 kg
